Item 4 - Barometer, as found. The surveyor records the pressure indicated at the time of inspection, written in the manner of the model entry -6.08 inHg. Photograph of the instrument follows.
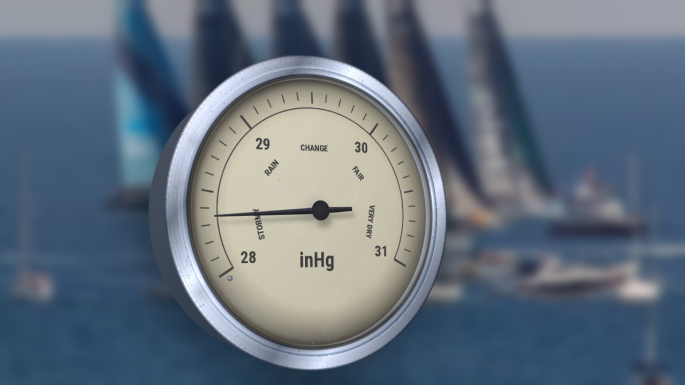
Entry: 28.35 inHg
